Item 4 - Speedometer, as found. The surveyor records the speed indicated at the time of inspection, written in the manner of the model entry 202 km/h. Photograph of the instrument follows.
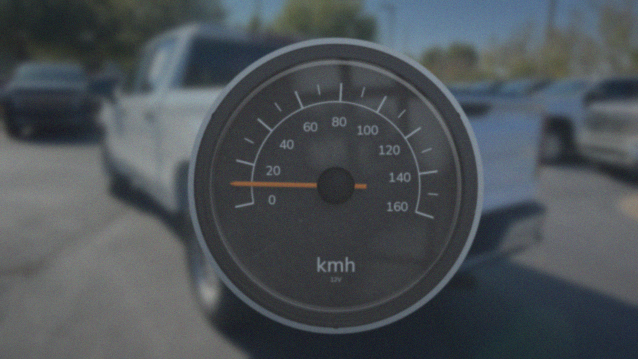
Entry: 10 km/h
